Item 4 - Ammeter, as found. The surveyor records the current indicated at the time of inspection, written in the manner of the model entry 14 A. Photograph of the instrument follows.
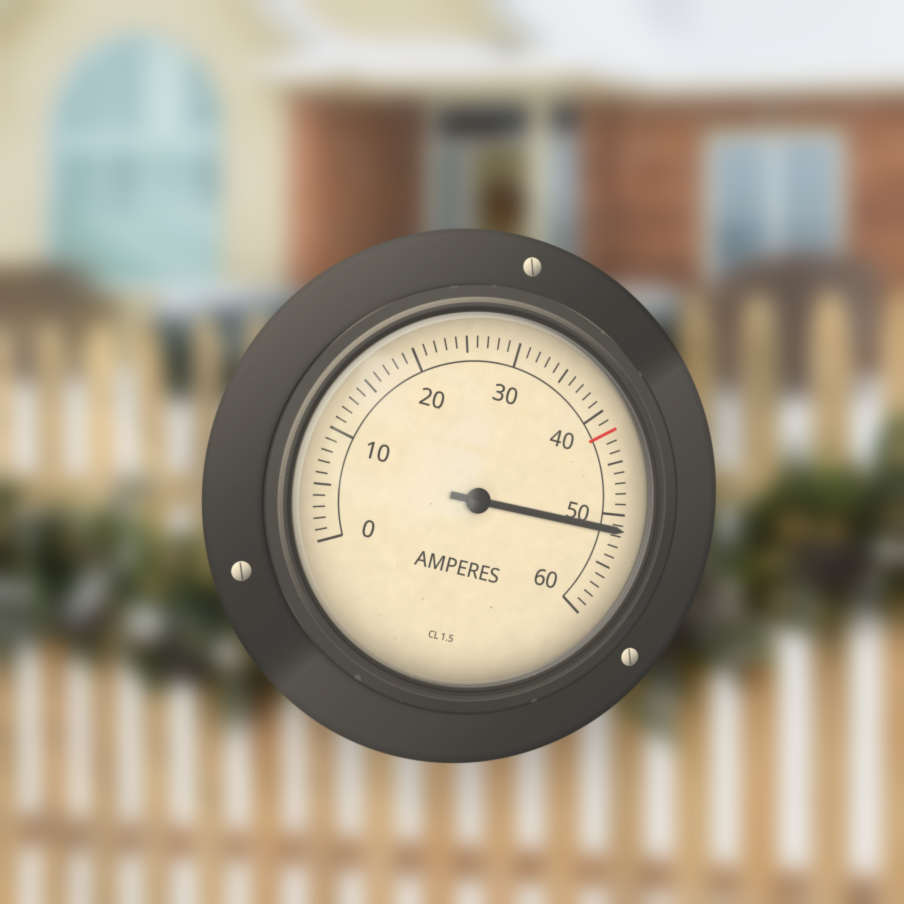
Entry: 51.5 A
